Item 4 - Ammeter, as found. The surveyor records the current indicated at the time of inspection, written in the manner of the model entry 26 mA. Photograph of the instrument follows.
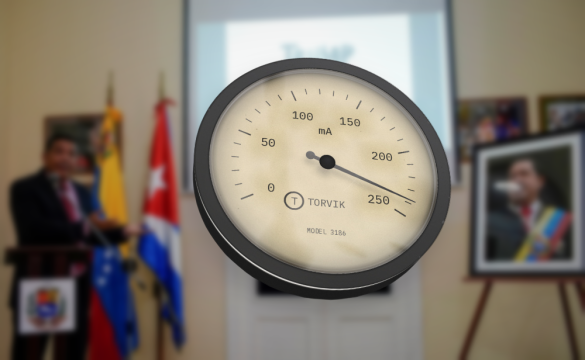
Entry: 240 mA
